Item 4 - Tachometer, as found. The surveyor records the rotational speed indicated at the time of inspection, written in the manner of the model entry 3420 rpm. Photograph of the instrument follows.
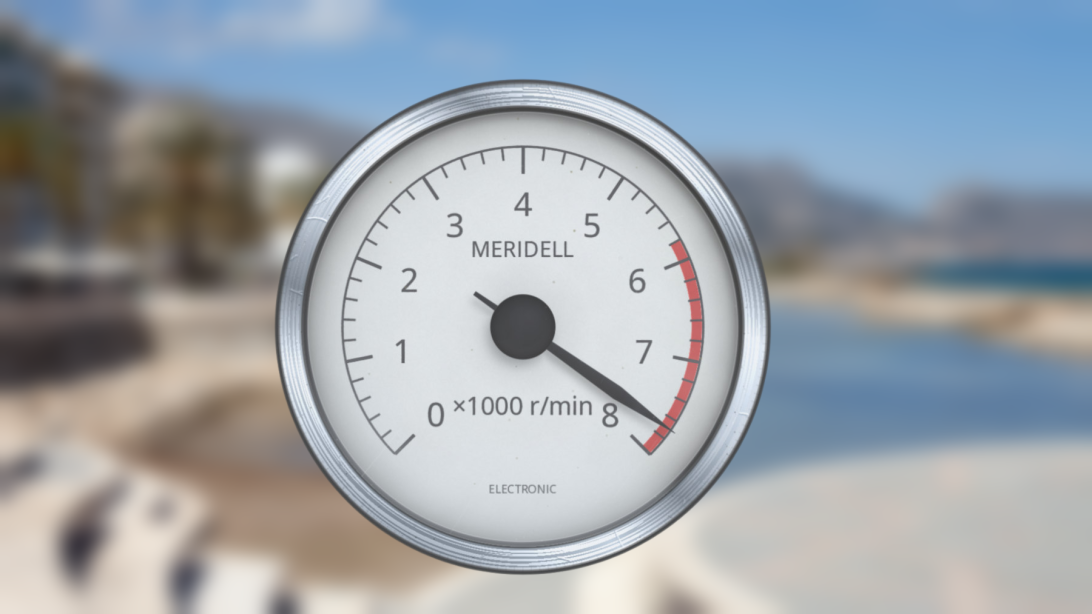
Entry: 7700 rpm
